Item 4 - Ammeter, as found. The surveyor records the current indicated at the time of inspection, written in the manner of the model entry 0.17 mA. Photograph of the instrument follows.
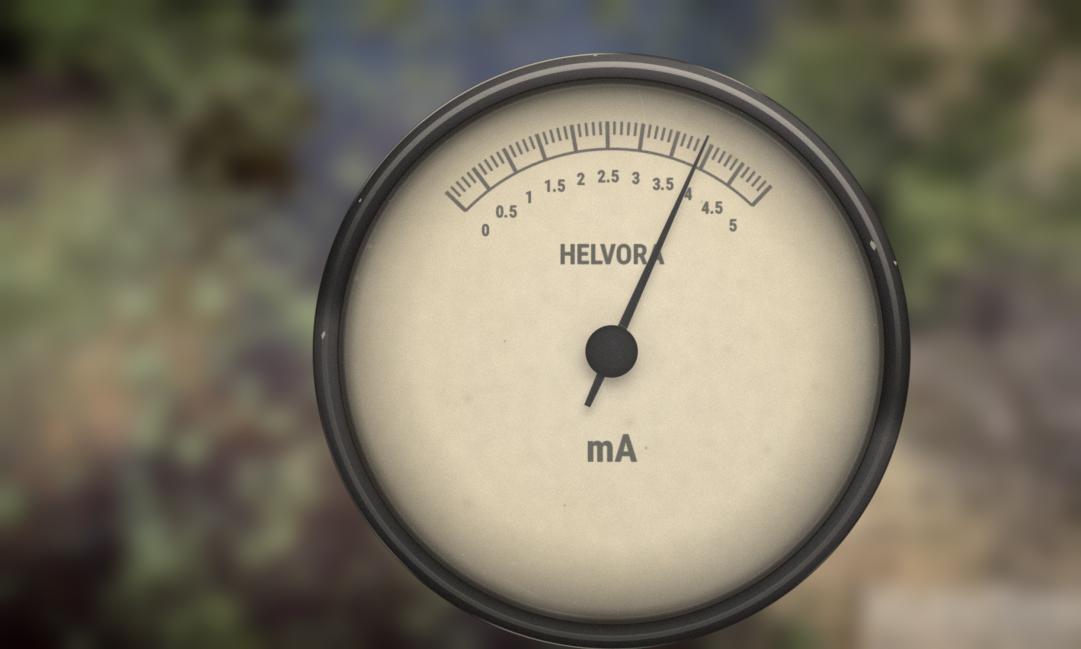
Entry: 3.9 mA
